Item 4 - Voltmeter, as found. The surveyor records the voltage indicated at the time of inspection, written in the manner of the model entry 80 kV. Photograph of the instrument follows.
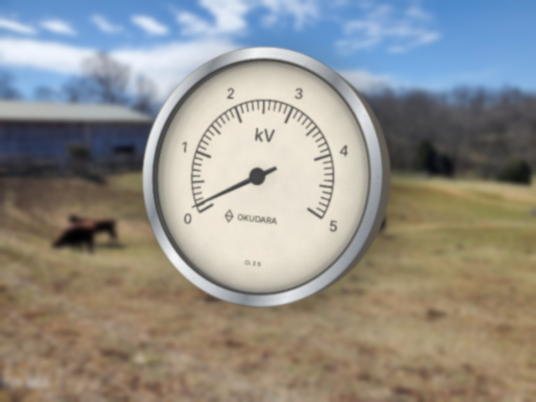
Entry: 0.1 kV
